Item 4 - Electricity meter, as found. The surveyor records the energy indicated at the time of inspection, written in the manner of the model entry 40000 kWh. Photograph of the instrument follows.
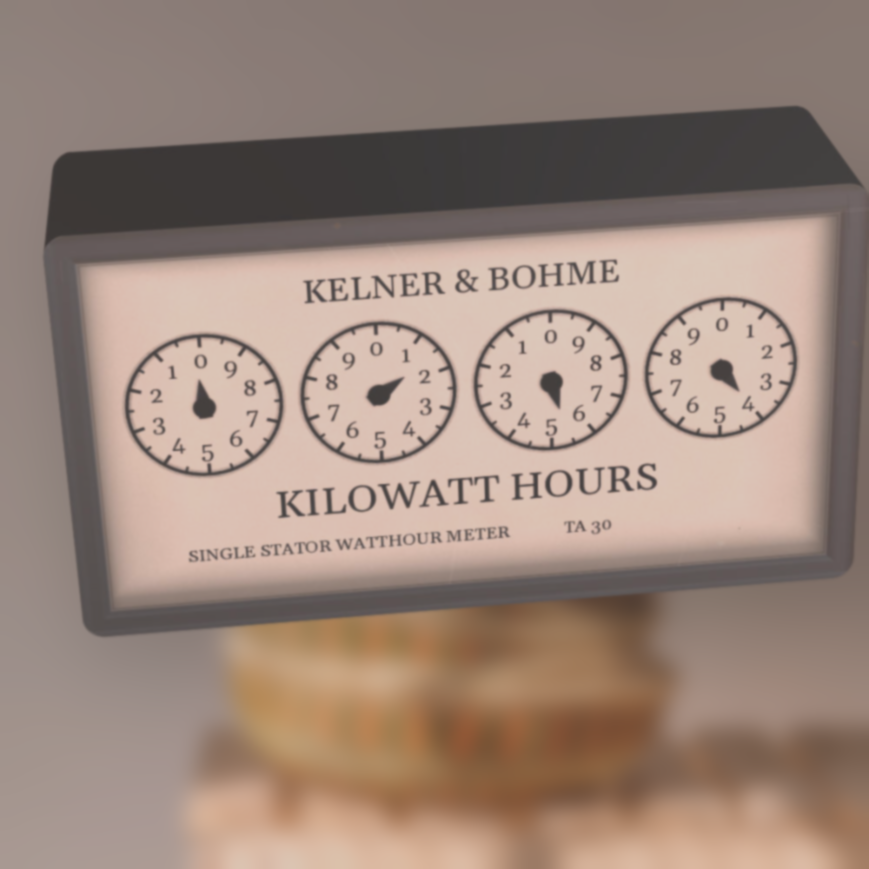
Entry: 154 kWh
